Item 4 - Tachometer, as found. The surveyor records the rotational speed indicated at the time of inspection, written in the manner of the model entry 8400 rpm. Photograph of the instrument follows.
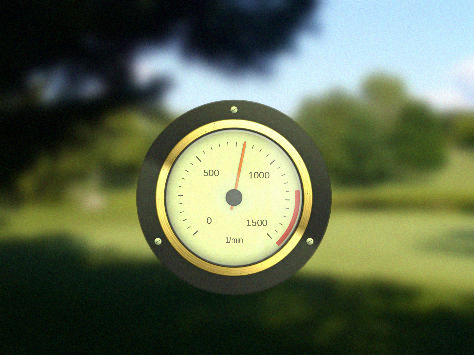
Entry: 800 rpm
